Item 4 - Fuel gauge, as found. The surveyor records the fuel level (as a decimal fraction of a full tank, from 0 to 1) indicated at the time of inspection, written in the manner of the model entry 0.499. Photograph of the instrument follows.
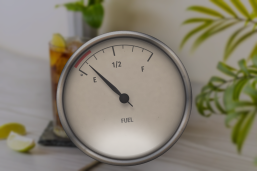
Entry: 0.125
